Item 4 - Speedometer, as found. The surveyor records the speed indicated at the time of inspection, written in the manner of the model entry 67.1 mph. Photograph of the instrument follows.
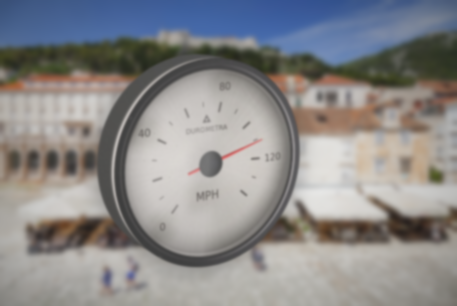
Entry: 110 mph
